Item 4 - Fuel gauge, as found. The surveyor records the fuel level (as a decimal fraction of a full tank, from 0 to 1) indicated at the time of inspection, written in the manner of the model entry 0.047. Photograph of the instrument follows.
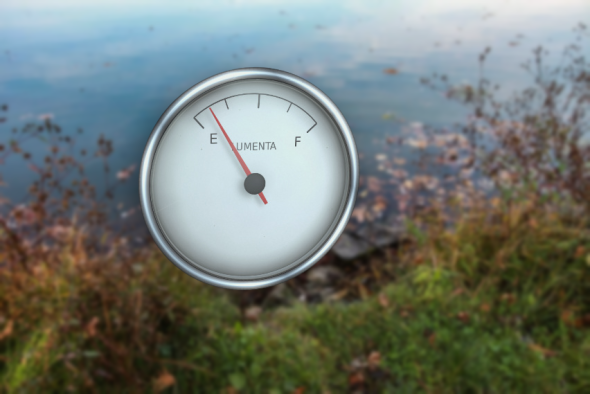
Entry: 0.125
